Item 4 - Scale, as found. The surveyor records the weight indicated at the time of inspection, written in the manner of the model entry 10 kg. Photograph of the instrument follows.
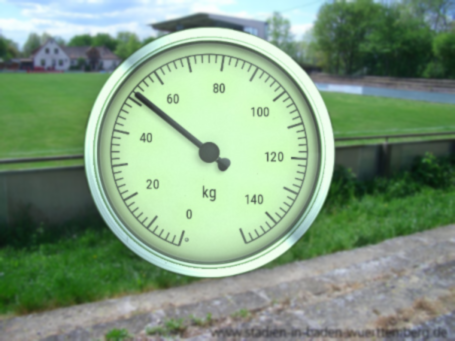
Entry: 52 kg
